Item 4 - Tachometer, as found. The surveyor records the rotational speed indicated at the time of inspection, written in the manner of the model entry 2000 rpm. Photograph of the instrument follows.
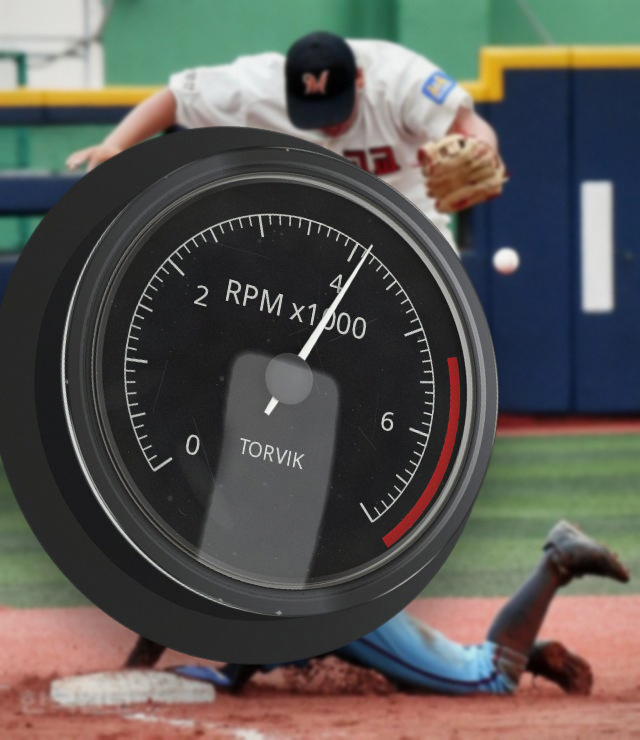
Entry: 4100 rpm
